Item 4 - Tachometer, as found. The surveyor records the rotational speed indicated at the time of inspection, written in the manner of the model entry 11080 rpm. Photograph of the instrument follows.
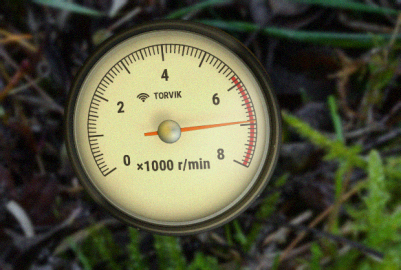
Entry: 6900 rpm
